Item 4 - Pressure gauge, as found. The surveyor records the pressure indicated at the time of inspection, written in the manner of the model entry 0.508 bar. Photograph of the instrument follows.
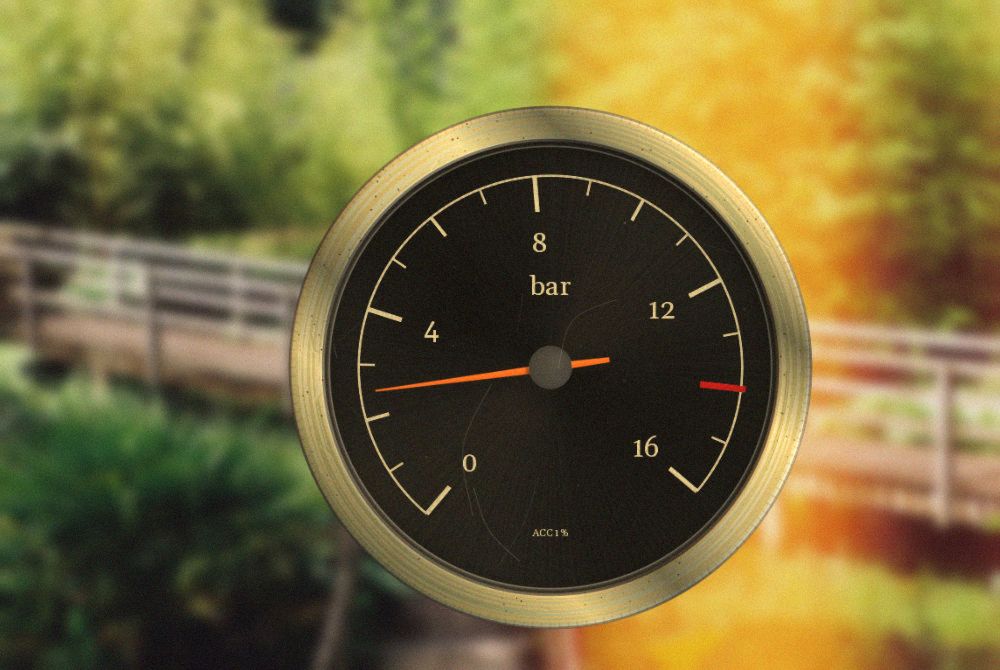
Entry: 2.5 bar
